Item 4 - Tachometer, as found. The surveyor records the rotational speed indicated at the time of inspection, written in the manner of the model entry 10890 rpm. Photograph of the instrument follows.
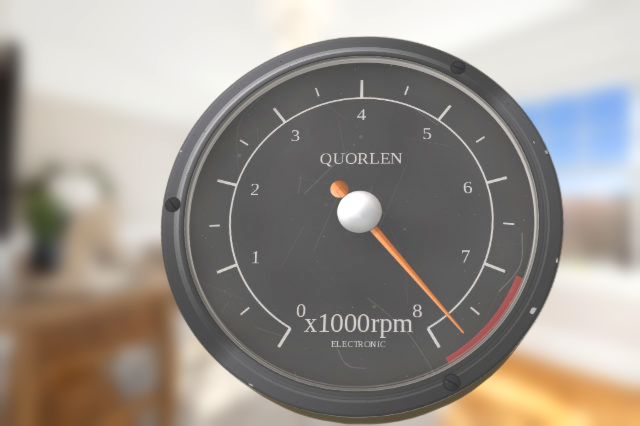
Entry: 7750 rpm
